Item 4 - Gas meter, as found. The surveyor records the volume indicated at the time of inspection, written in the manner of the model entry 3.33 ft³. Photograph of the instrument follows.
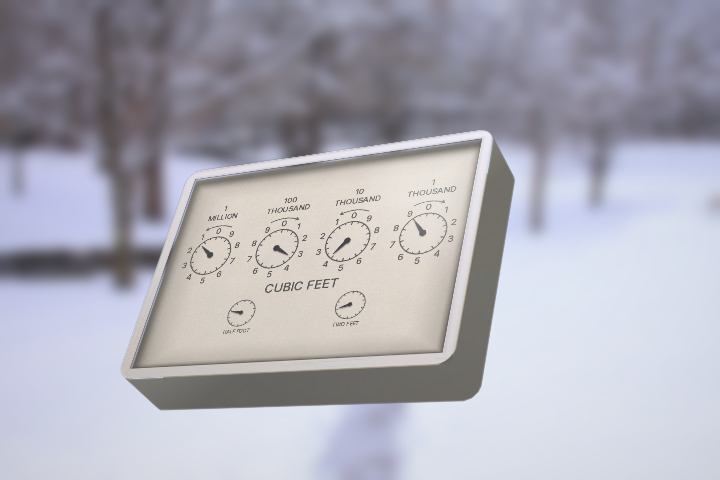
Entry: 133900 ft³
